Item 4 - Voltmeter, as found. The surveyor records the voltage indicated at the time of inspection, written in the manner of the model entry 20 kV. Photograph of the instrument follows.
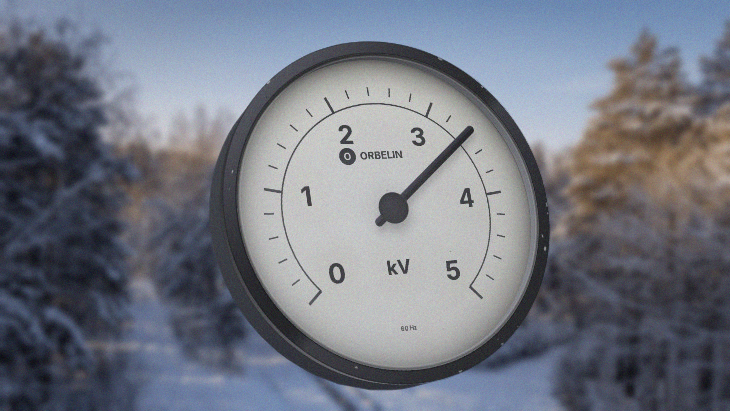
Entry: 3.4 kV
